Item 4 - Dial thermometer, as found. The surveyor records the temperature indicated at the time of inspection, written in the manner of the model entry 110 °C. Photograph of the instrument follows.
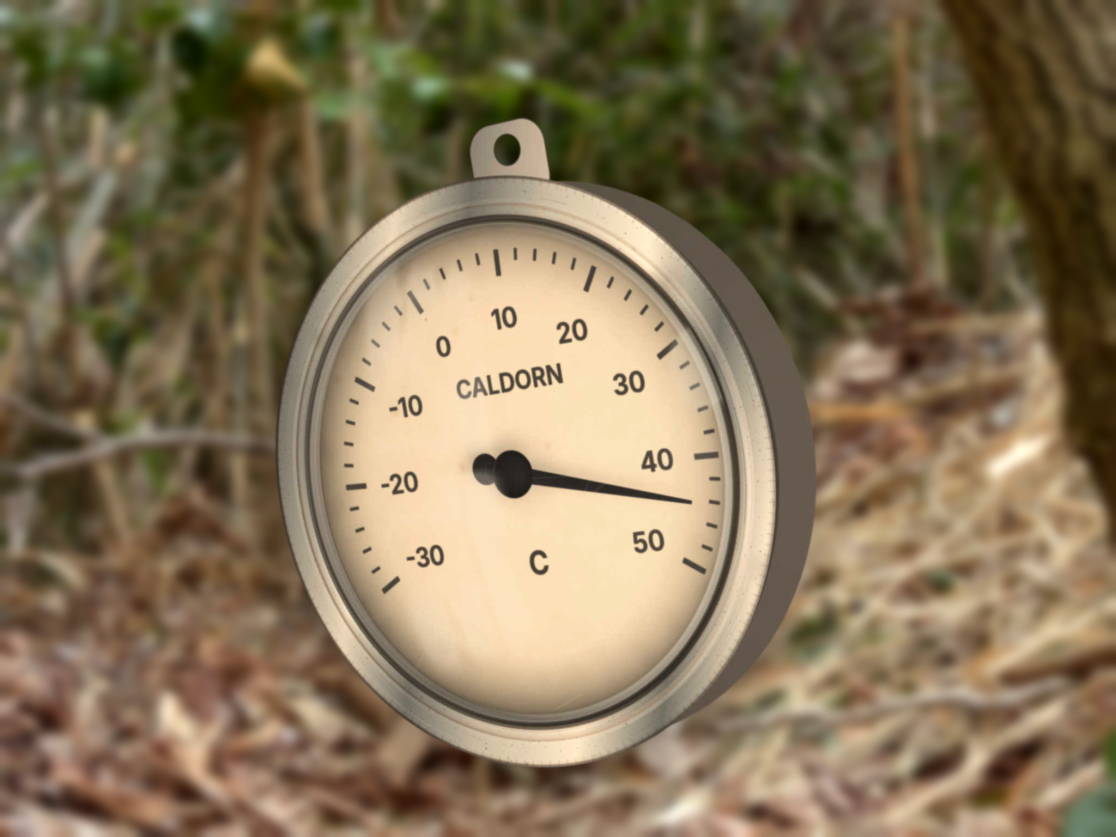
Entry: 44 °C
